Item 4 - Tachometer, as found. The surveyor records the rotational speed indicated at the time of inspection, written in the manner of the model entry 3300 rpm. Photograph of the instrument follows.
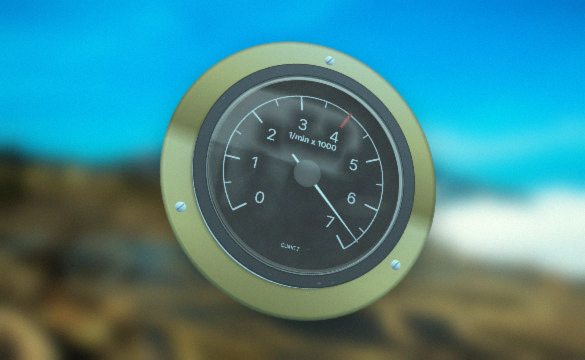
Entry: 6750 rpm
